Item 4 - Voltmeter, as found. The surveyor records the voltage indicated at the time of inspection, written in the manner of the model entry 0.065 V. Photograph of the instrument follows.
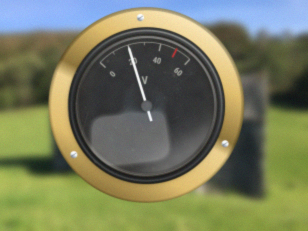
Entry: 20 V
